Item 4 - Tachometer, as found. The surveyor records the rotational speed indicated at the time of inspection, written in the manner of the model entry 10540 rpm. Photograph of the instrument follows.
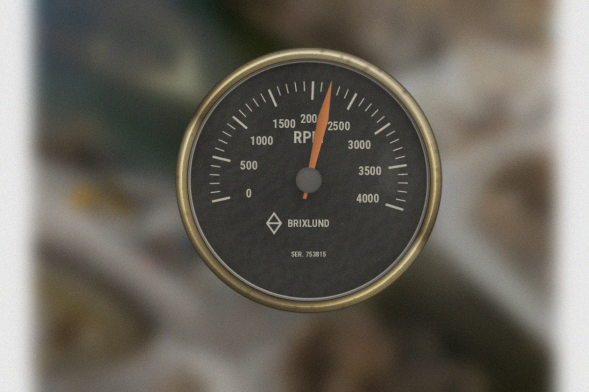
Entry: 2200 rpm
